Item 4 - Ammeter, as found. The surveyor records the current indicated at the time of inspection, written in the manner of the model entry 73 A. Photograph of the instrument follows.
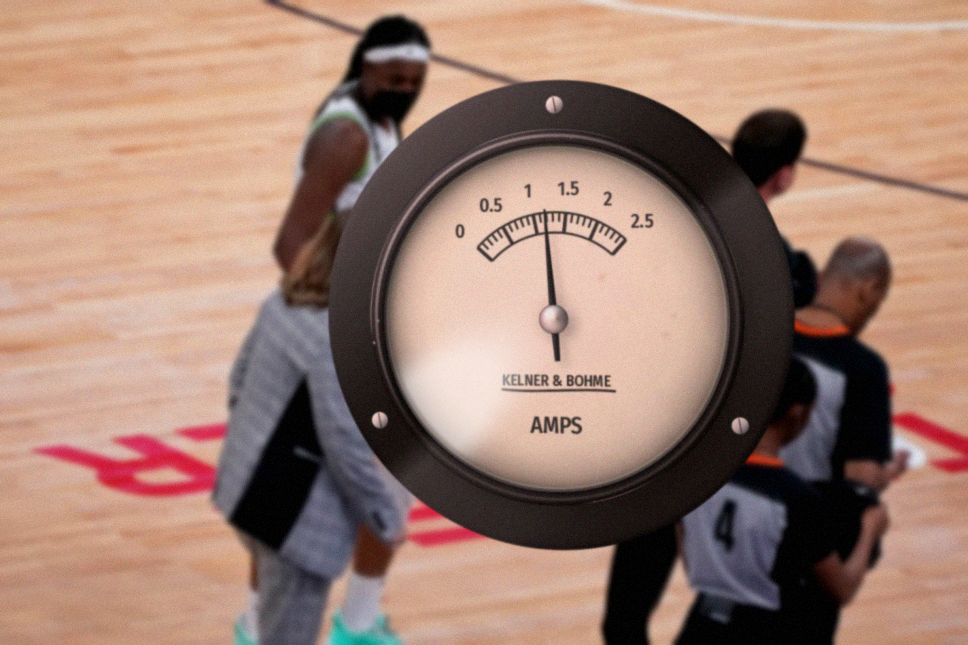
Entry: 1.2 A
